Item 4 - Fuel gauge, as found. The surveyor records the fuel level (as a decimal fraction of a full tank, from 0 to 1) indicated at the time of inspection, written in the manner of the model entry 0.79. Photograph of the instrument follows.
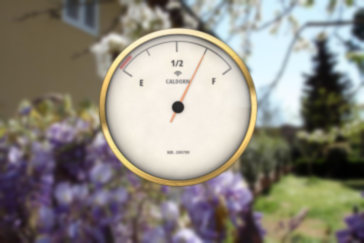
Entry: 0.75
